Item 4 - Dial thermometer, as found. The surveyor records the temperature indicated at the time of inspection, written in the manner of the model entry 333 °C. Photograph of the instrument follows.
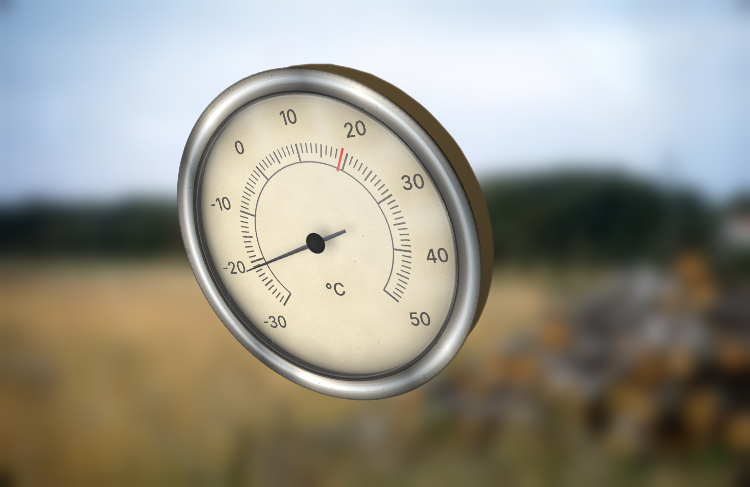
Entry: -21 °C
